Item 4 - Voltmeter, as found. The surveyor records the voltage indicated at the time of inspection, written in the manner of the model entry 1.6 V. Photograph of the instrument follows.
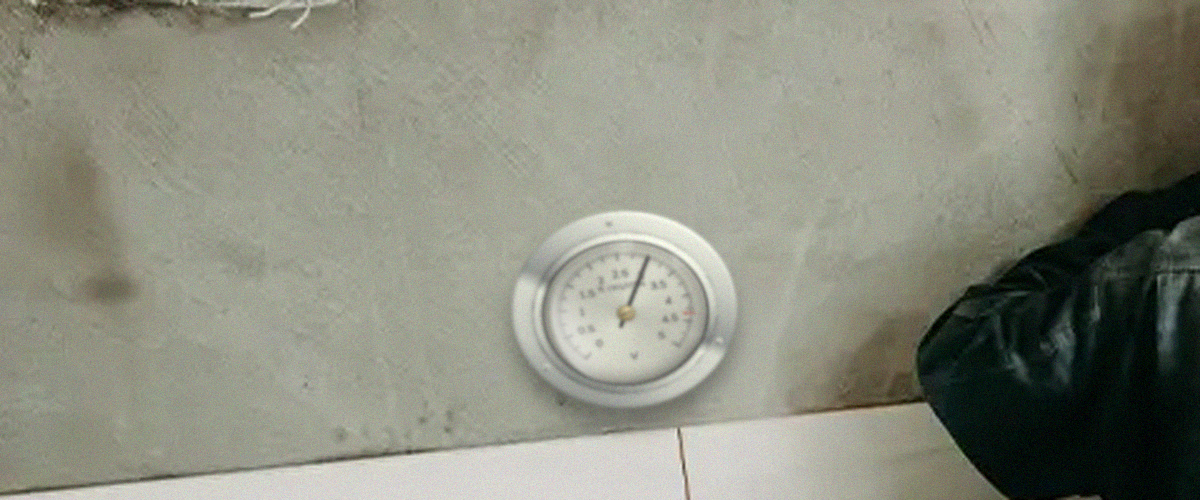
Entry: 3 V
